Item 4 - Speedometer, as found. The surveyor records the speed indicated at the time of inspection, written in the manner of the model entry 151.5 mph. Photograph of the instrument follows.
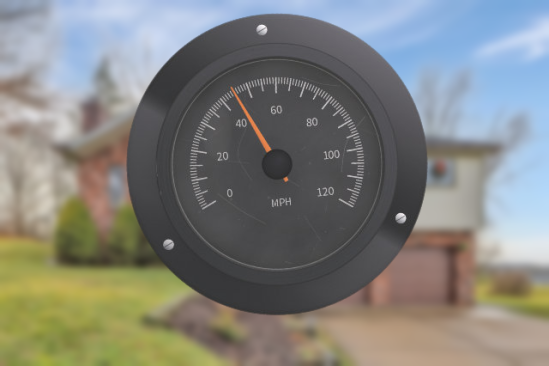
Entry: 45 mph
